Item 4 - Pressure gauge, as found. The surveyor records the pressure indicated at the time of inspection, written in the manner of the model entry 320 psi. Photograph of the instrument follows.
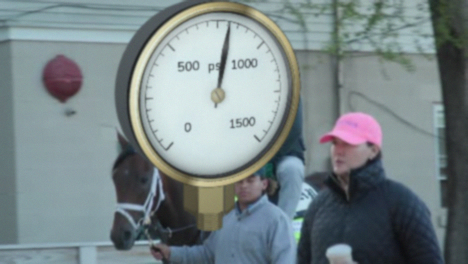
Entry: 800 psi
